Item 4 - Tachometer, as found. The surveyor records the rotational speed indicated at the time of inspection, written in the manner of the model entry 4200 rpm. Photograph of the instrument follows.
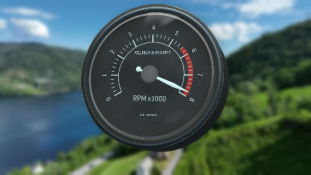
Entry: 7800 rpm
